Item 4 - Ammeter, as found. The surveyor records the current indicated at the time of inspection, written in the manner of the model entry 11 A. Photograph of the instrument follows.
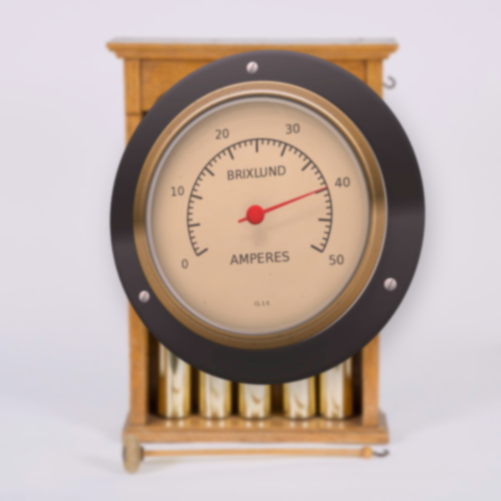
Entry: 40 A
